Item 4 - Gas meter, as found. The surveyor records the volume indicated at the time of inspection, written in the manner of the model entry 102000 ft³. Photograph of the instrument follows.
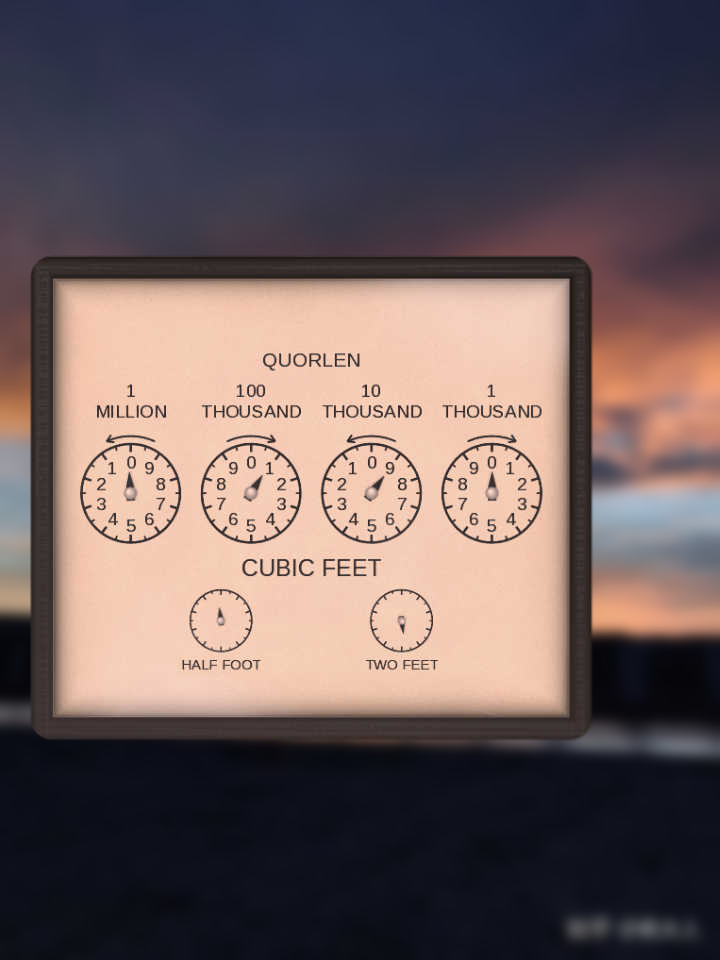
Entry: 9000 ft³
